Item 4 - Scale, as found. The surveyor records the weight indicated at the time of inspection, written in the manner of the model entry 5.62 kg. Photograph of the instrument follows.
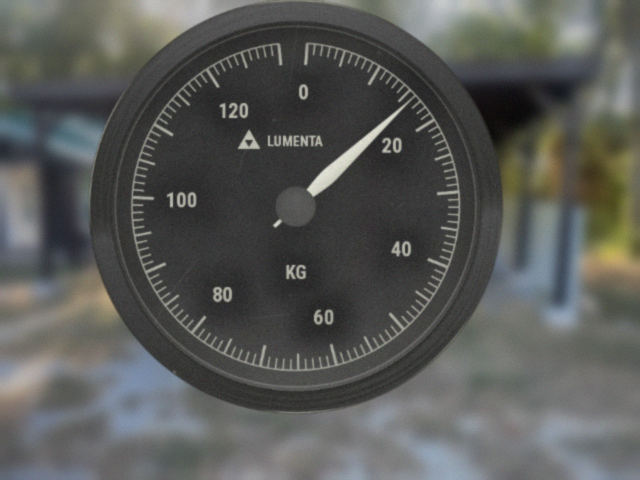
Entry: 16 kg
